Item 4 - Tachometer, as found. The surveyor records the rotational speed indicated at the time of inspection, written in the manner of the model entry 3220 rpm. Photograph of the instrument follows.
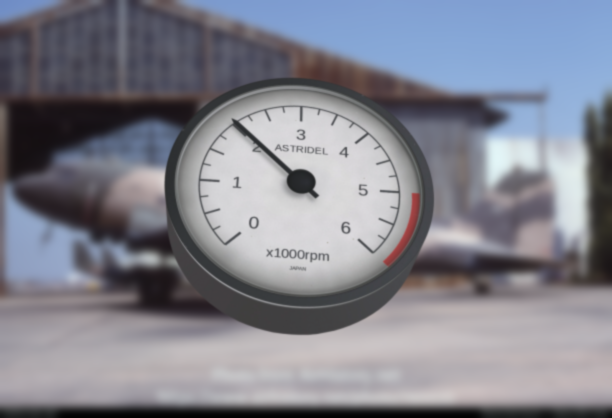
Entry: 2000 rpm
